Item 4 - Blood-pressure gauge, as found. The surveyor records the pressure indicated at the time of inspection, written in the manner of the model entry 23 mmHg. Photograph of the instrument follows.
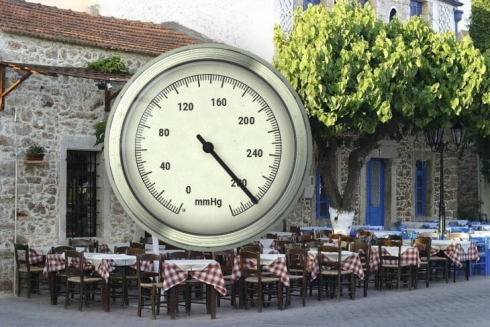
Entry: 280 mmHg
